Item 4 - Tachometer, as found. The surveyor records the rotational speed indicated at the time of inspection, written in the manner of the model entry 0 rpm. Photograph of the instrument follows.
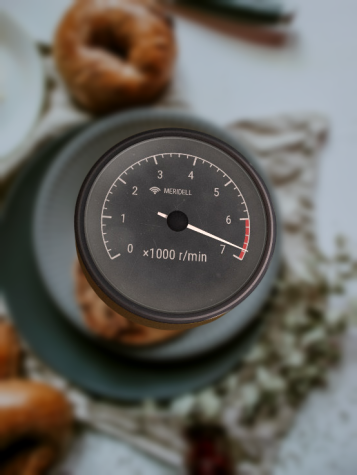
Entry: 6800 rpm
